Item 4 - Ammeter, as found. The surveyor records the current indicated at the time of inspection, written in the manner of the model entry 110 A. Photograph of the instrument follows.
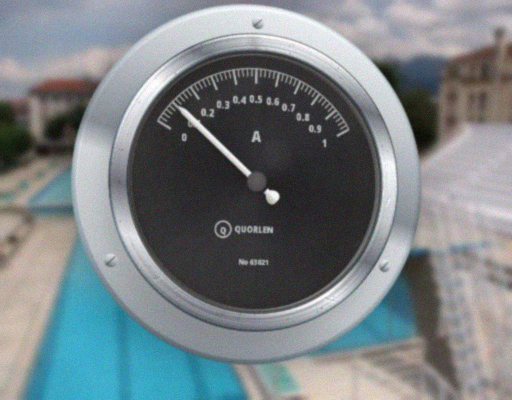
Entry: 0.1 A
